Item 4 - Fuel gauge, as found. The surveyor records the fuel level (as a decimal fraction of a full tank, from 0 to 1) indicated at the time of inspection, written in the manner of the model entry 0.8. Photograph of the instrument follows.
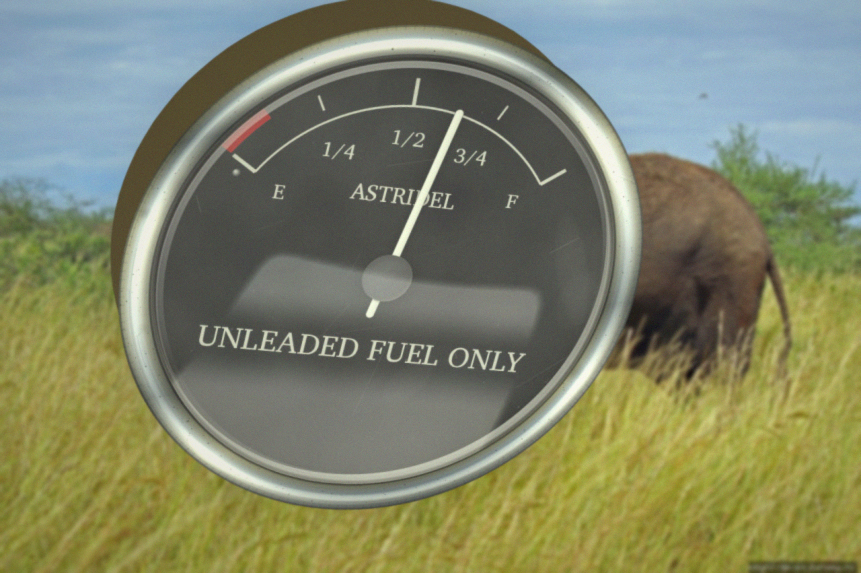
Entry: 0.625
